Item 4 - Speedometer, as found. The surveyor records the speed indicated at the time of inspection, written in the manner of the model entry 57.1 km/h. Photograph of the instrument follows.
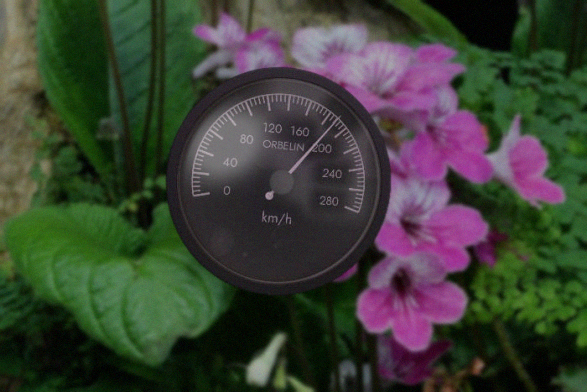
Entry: 188 km/h
